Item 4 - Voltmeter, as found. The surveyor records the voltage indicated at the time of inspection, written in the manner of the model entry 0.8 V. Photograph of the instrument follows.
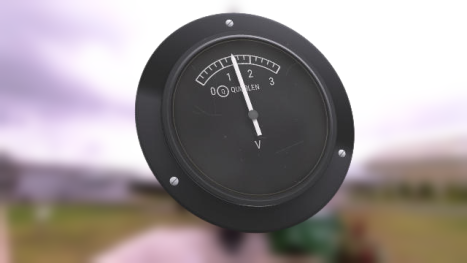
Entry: 1.4 V
